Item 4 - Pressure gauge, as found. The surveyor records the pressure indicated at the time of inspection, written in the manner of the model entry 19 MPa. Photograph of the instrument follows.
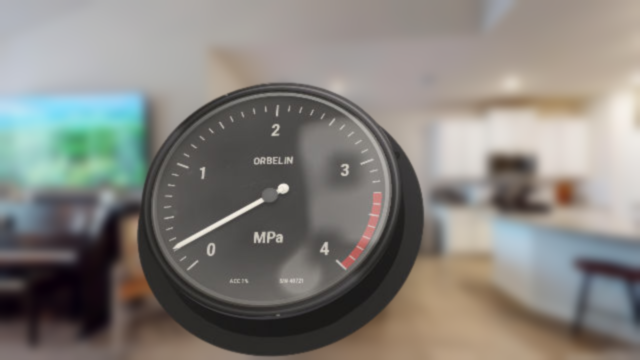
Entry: 0.2 MPa
